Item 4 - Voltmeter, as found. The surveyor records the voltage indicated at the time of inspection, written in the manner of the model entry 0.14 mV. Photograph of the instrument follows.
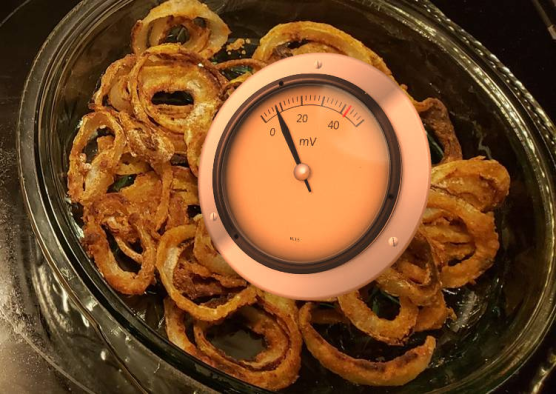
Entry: 8 mV
